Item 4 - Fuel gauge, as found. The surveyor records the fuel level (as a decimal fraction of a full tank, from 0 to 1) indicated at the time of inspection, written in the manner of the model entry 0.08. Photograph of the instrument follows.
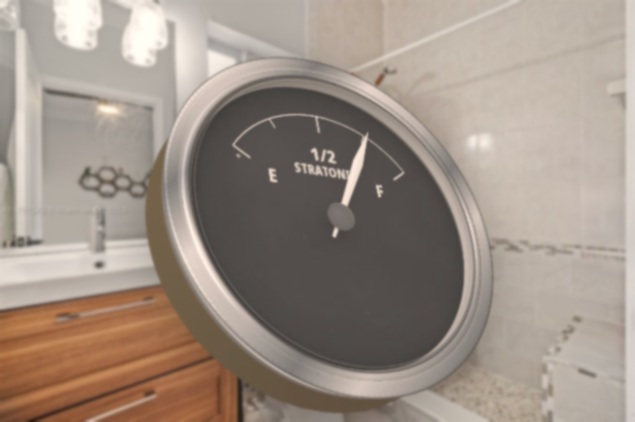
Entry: 0.75
